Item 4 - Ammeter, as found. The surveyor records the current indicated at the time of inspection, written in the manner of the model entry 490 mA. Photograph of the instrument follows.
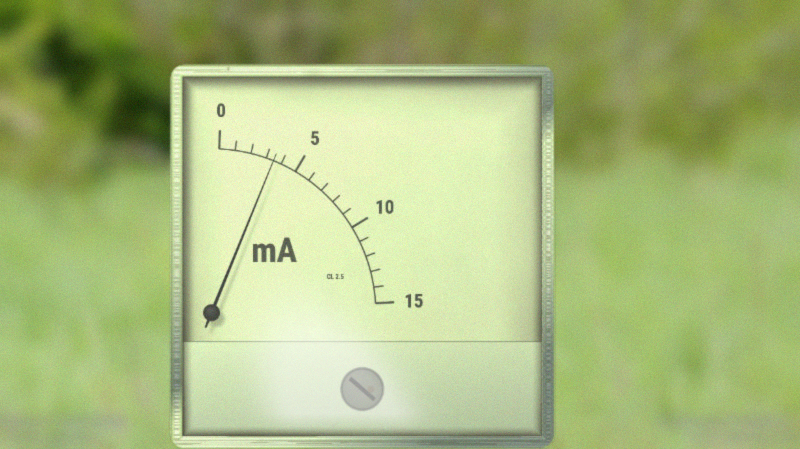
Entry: 3.5 mA
